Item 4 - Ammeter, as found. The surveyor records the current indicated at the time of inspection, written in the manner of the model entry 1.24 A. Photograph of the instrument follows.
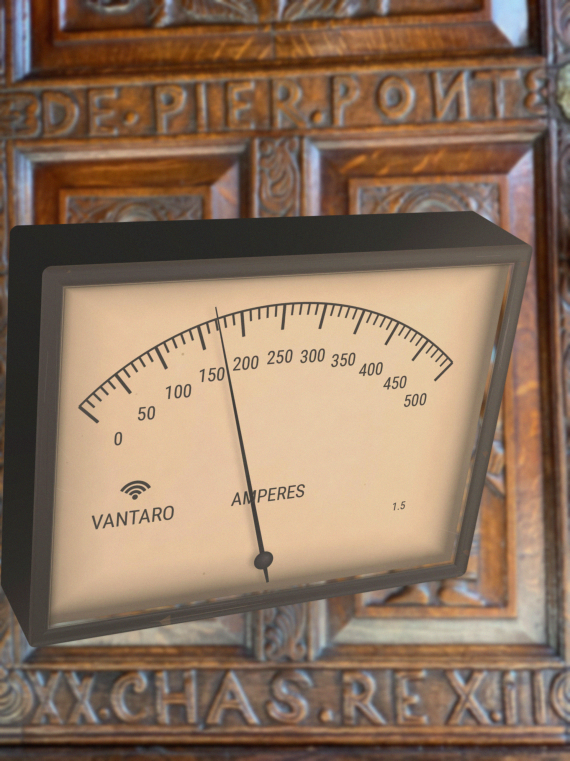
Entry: 170 A
